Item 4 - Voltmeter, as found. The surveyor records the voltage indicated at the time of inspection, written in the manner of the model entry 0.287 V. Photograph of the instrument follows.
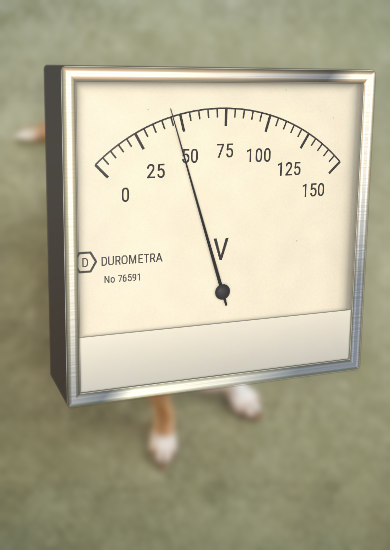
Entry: 45 V
